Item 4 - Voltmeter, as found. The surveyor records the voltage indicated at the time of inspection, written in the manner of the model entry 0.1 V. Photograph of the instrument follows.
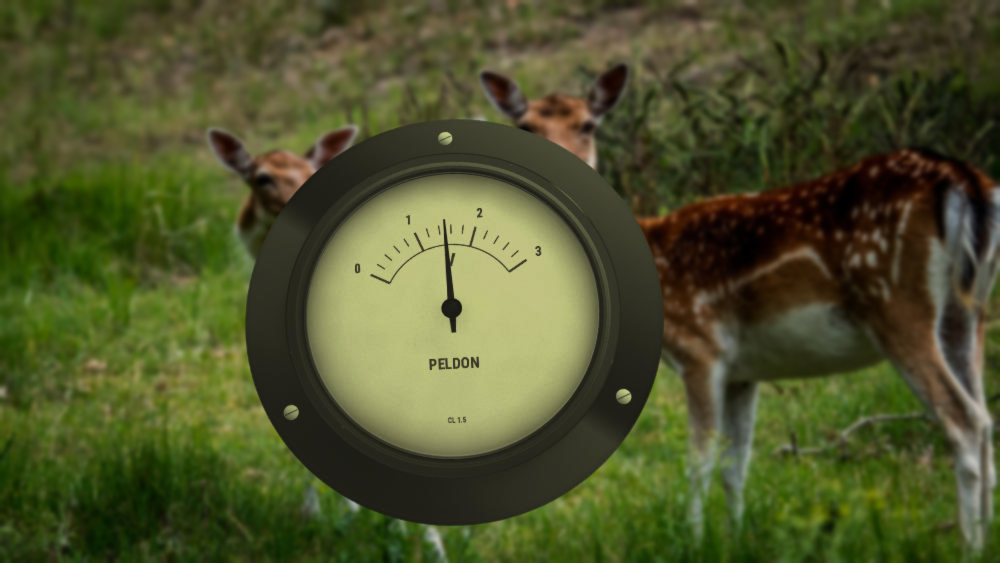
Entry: 1.5 V
